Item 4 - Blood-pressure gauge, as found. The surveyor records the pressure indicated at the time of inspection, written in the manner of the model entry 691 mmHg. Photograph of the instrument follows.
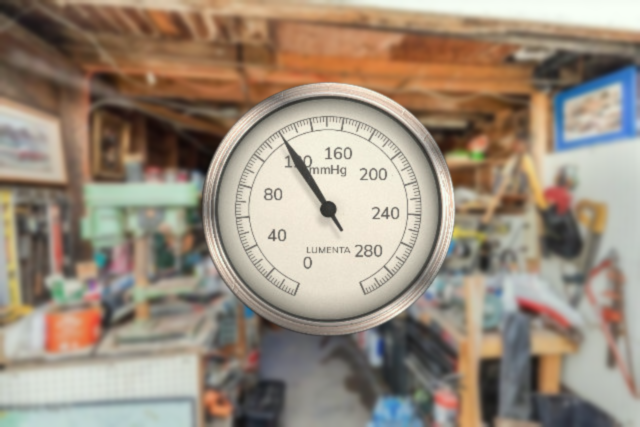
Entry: 120 mmHg
